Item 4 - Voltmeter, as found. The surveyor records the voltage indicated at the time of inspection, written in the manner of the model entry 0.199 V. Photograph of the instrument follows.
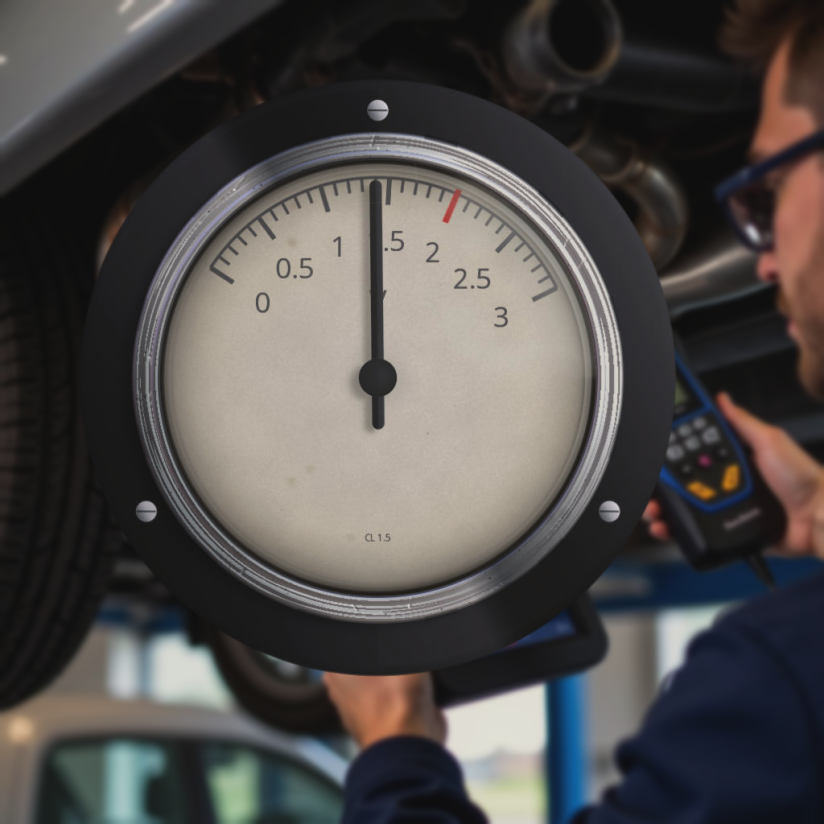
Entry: 1.4 V
